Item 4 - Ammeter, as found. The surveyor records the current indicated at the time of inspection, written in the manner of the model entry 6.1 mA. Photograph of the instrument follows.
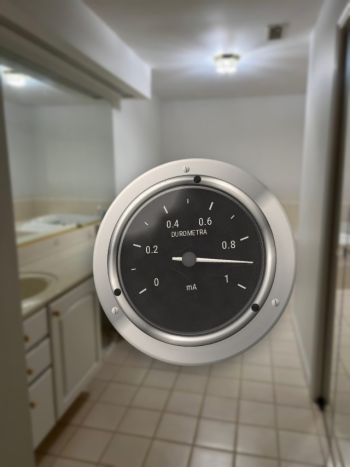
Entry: 0.9 mA
